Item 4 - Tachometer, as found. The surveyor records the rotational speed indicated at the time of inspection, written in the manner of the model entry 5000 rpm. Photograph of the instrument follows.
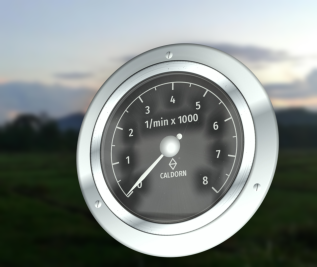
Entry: 0 rpm
